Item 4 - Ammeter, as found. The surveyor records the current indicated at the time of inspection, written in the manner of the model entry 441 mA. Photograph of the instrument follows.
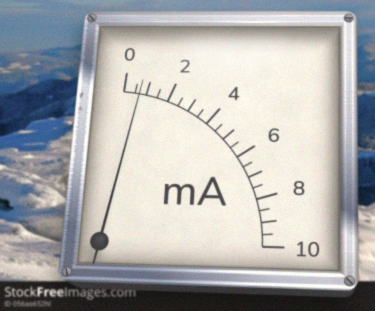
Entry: 0.75 mA
